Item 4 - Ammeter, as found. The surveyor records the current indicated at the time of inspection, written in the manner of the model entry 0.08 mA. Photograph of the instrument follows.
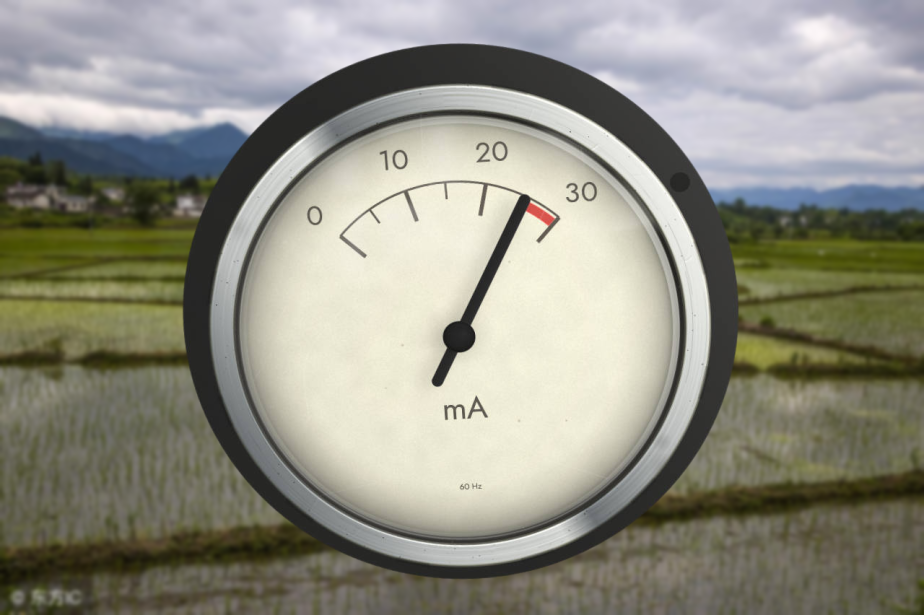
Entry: 25 mA
